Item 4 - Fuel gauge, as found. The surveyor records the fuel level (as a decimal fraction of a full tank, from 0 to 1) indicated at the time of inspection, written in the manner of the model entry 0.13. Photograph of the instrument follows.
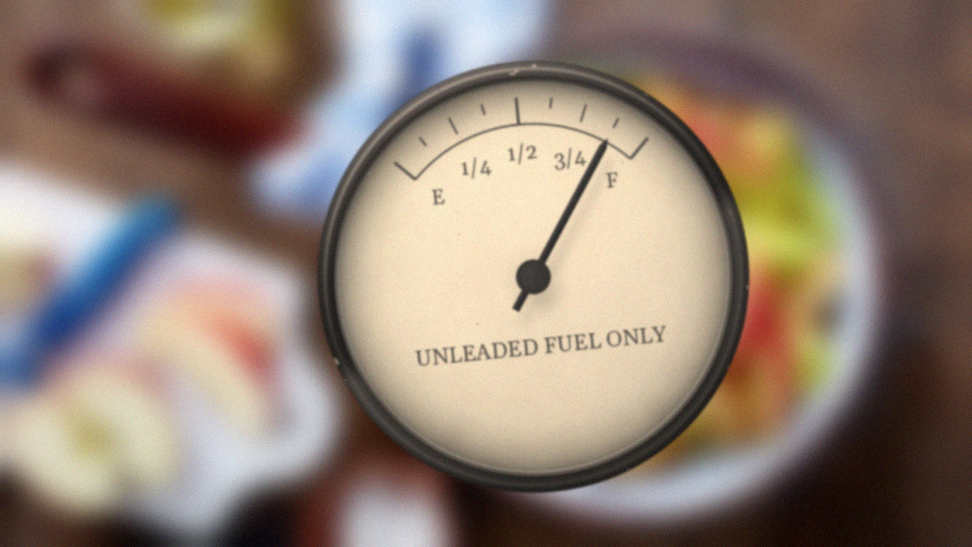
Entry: 0.875
